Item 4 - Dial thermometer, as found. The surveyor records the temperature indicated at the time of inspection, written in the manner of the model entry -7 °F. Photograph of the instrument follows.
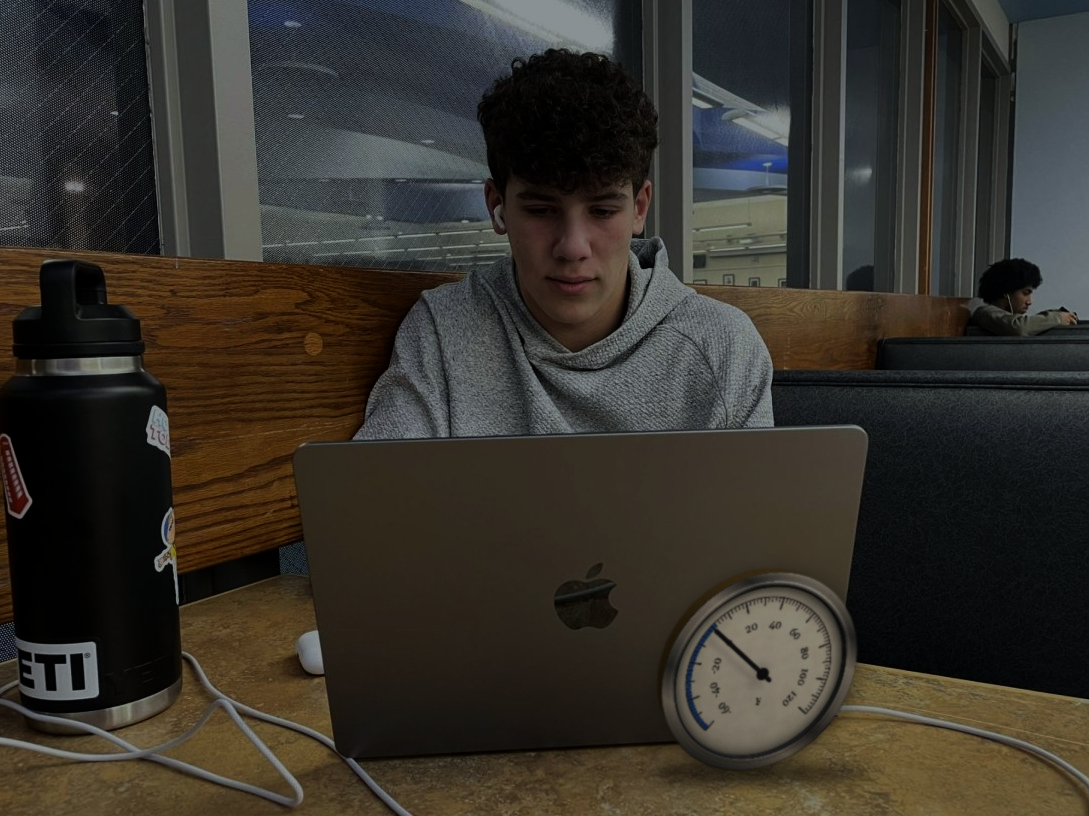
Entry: 0 °F
